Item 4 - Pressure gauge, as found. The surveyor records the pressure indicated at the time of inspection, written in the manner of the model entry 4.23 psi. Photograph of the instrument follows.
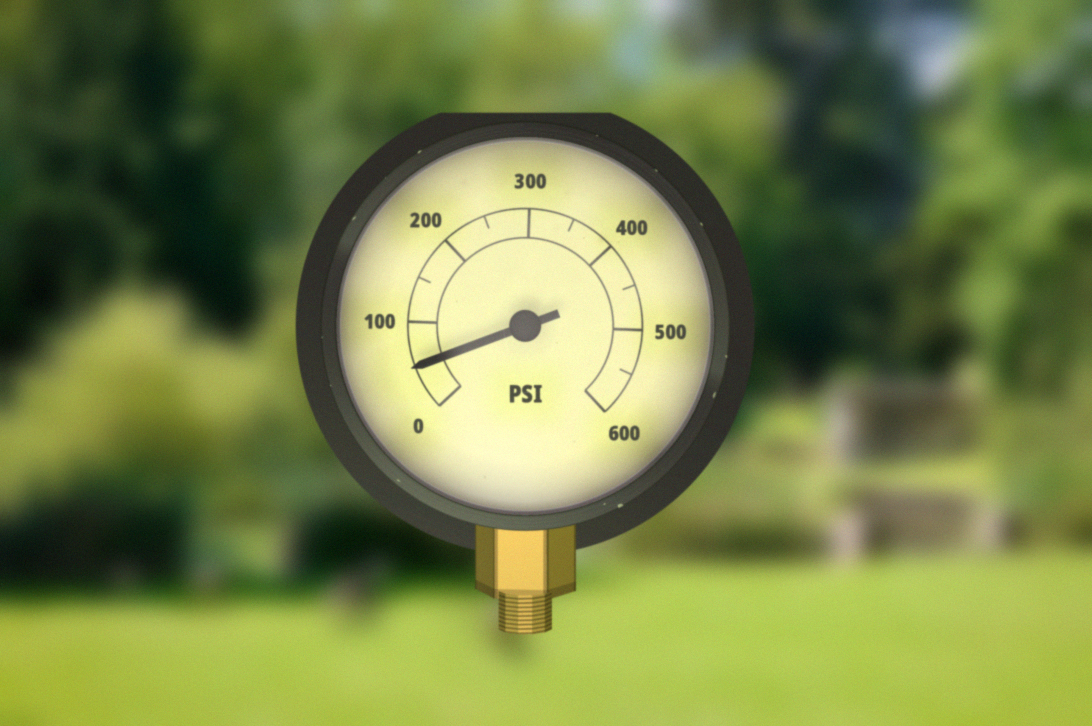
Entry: 50 psi
